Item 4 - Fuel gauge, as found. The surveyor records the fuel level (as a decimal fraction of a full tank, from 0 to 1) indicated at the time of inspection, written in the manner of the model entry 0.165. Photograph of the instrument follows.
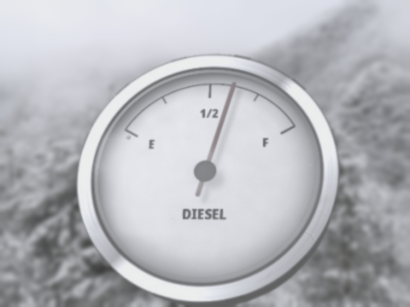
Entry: 0.625
